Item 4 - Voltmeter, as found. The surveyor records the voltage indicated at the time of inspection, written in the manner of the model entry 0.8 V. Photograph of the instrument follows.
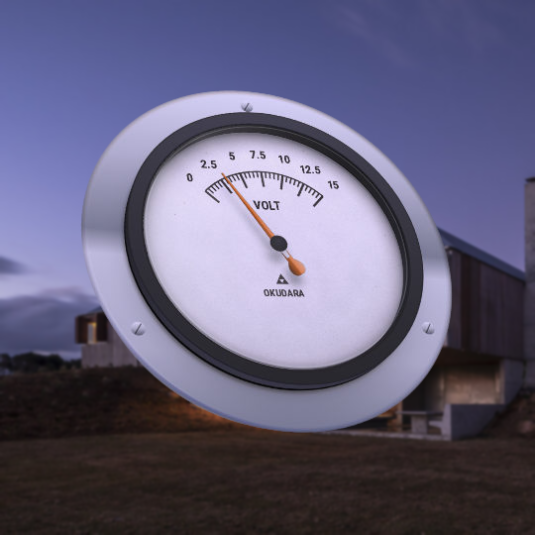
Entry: 2.5 V
